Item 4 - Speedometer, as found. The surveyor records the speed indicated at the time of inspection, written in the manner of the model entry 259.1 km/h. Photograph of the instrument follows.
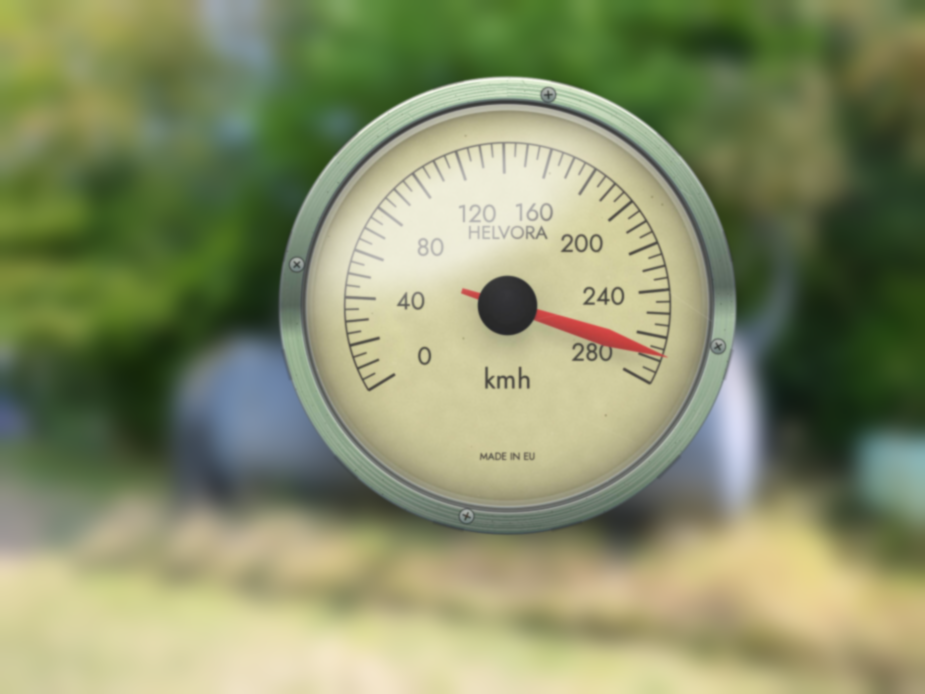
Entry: 267.5 km/h
